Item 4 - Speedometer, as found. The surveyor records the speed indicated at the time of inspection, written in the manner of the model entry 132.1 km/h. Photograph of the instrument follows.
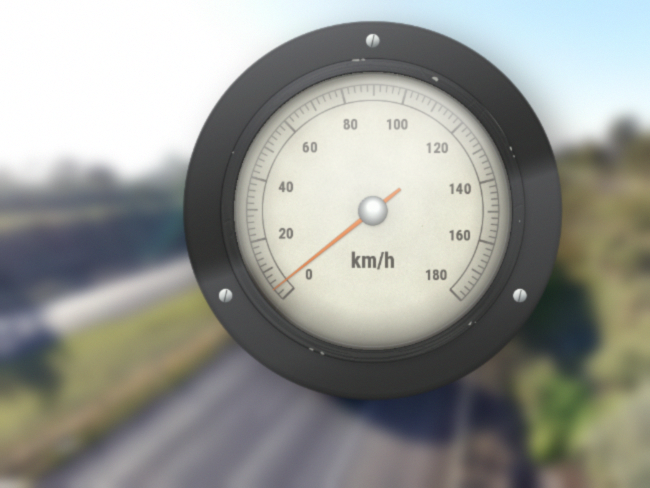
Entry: 4 km/h
